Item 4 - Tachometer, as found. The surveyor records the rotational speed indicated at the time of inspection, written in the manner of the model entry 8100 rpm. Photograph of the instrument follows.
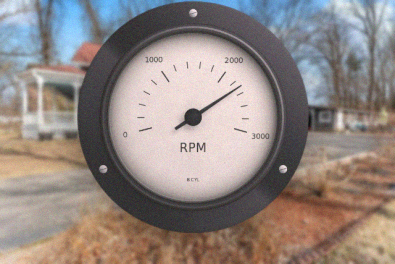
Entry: 2300 rpm
